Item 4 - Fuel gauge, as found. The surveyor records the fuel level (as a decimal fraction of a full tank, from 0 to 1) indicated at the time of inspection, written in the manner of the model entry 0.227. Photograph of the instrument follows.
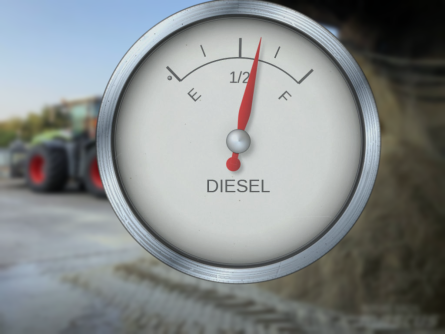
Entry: 0.625
